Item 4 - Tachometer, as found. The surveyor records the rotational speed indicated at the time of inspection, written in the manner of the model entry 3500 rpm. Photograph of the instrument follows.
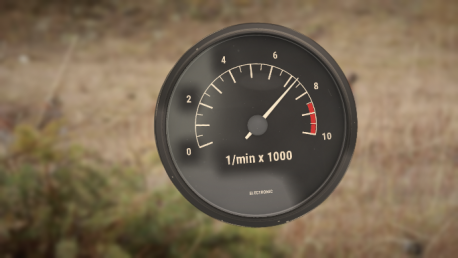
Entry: 7250 rpm
